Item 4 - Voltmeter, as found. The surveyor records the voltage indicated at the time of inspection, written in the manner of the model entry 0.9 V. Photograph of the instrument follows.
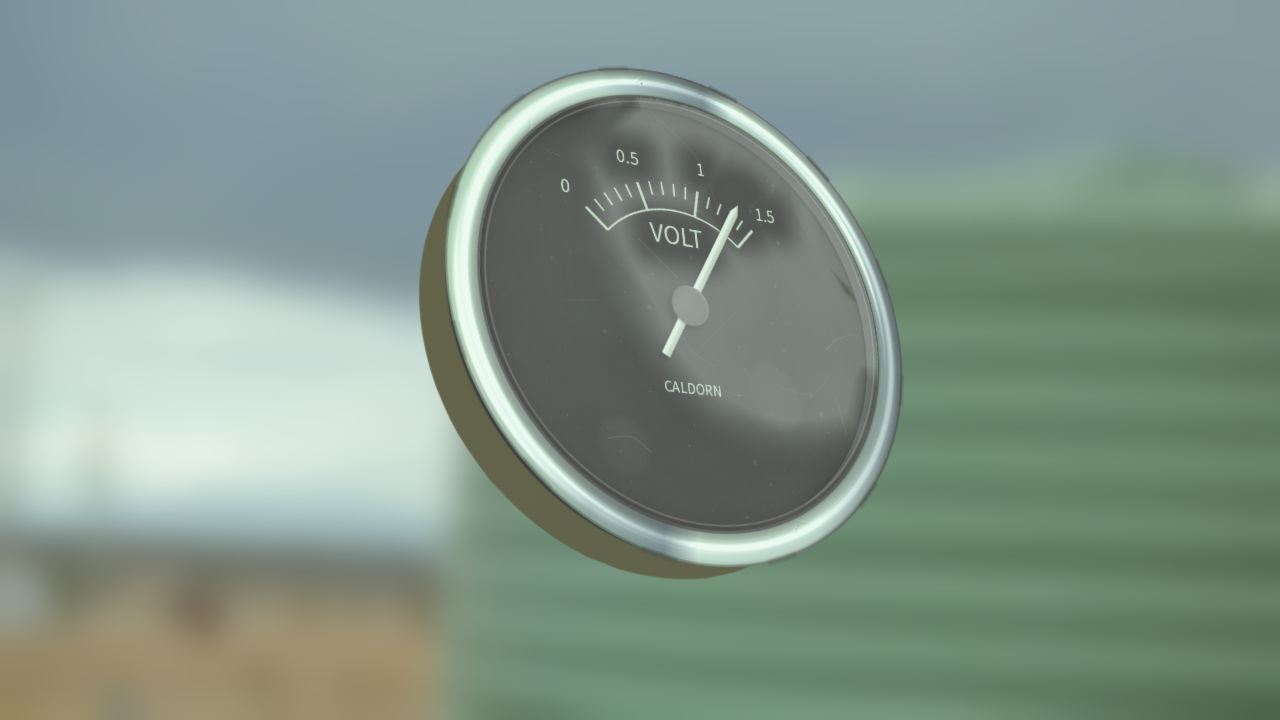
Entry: 1.3 V
